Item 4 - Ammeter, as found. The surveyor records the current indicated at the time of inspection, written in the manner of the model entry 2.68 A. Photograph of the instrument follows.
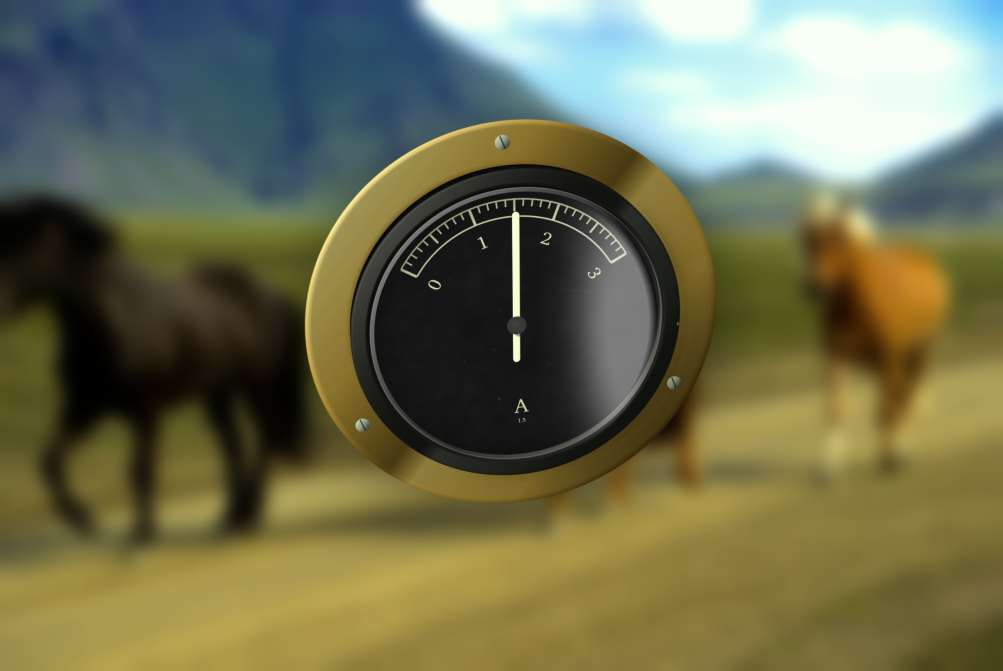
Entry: 1.5 A
